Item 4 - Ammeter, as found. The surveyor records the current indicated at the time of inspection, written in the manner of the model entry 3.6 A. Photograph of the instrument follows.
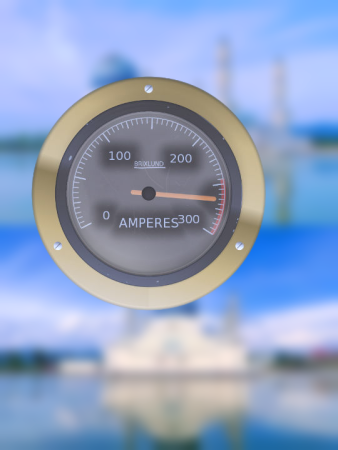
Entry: 265 A
